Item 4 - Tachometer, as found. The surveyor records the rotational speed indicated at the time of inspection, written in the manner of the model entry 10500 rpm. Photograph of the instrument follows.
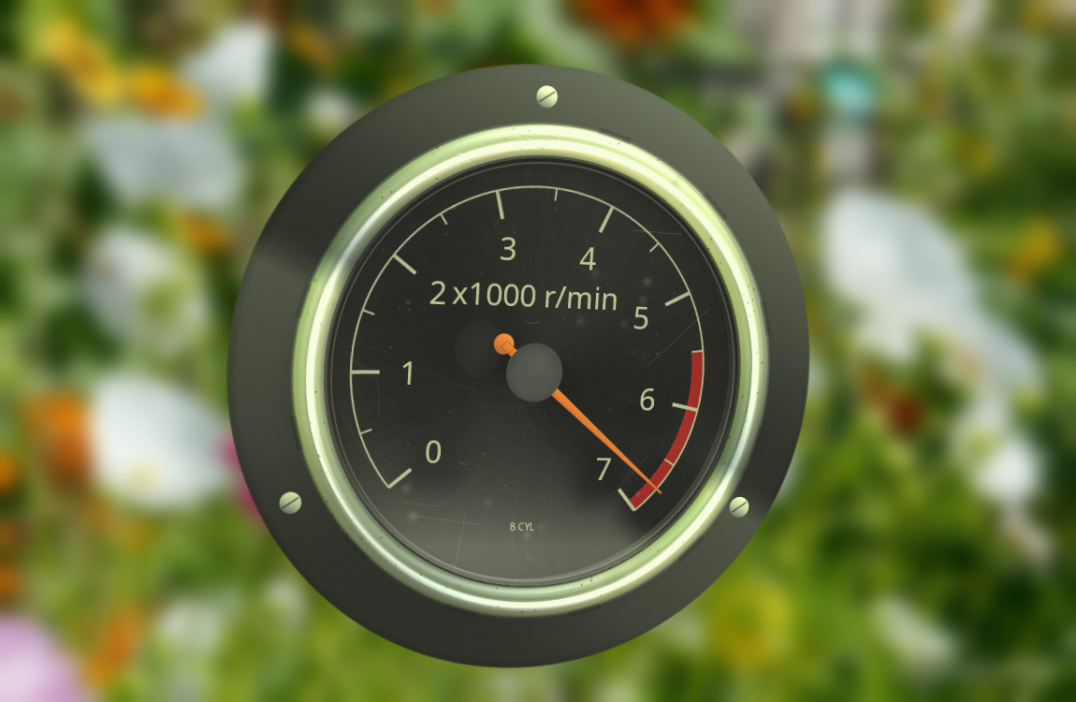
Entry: 6750 rpm
